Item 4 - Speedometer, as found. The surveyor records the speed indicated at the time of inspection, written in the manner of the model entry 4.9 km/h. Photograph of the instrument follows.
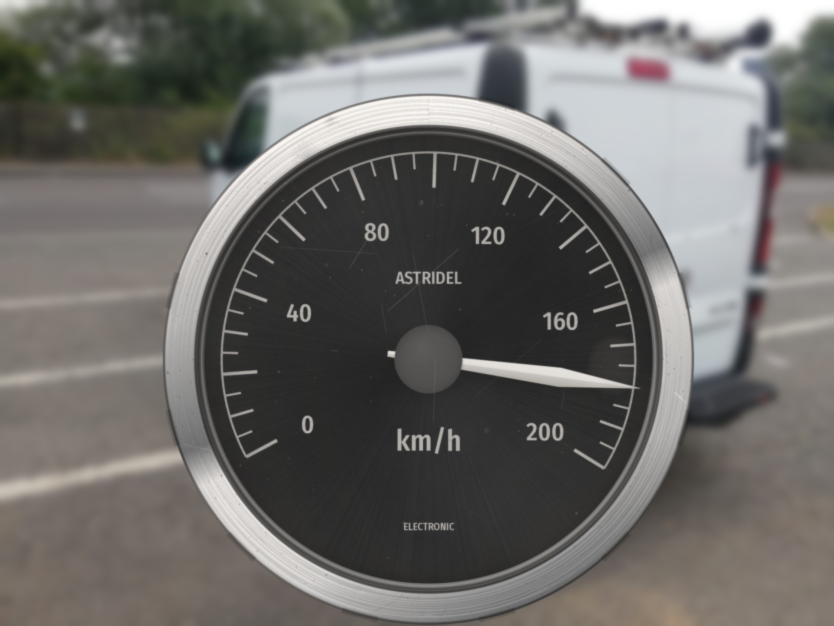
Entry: 180 km/h
